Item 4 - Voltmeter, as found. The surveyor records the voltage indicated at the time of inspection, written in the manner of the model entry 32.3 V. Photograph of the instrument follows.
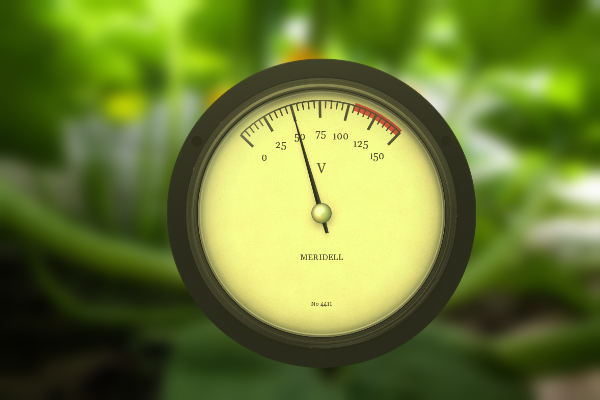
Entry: 50 V
